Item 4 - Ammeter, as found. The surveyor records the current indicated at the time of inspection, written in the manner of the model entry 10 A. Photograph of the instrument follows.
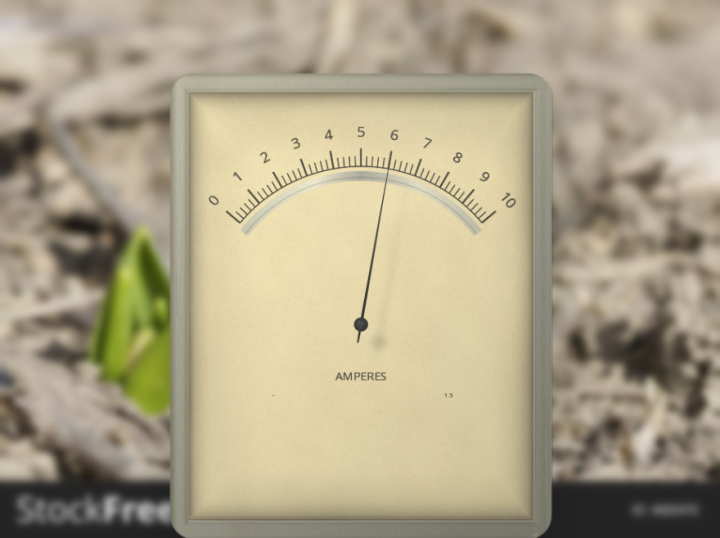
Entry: 6 A
